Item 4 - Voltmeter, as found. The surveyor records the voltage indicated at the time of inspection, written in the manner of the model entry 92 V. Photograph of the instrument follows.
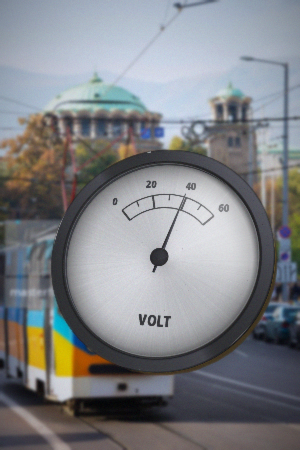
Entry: 40 V
